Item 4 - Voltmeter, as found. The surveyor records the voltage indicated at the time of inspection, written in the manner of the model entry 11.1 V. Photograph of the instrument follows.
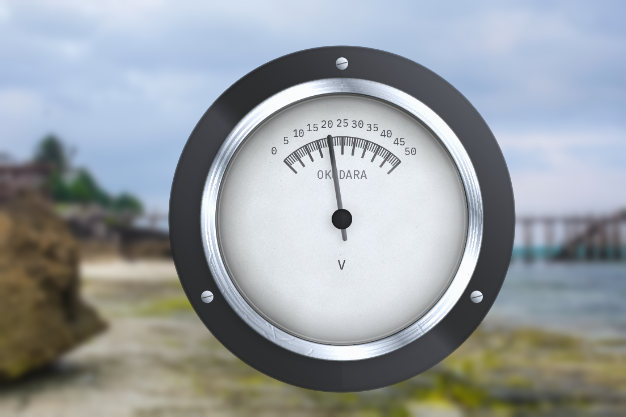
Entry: 20 V
